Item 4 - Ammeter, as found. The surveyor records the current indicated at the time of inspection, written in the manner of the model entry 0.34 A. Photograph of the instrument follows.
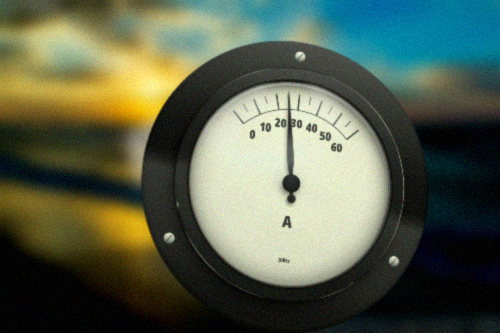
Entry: 25 A
